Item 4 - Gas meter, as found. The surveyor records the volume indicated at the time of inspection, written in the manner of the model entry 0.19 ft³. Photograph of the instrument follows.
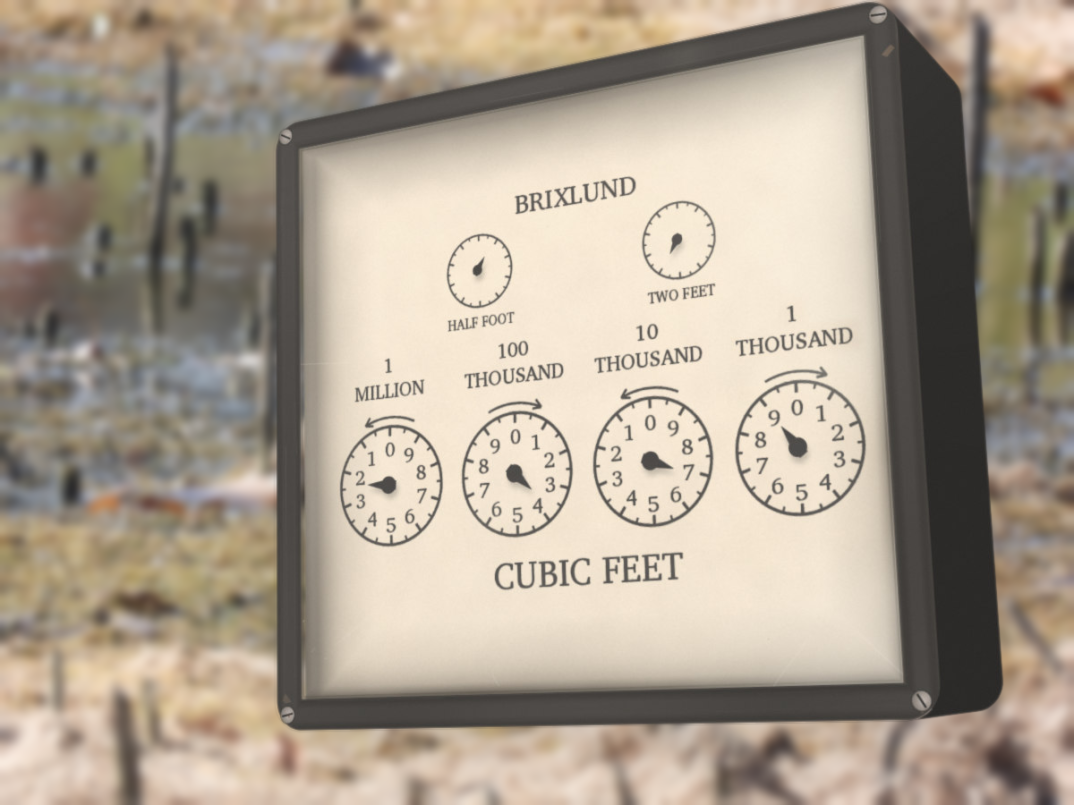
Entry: 236900 ft³
